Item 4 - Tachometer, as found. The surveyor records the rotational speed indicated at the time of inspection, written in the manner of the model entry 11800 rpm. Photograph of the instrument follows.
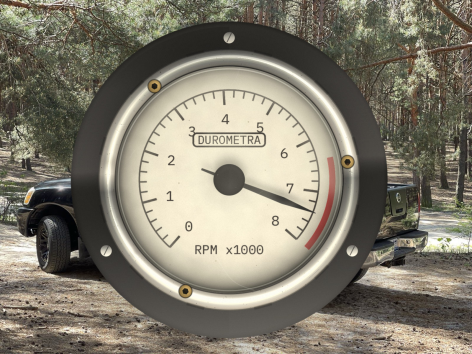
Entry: 7400 rpm
